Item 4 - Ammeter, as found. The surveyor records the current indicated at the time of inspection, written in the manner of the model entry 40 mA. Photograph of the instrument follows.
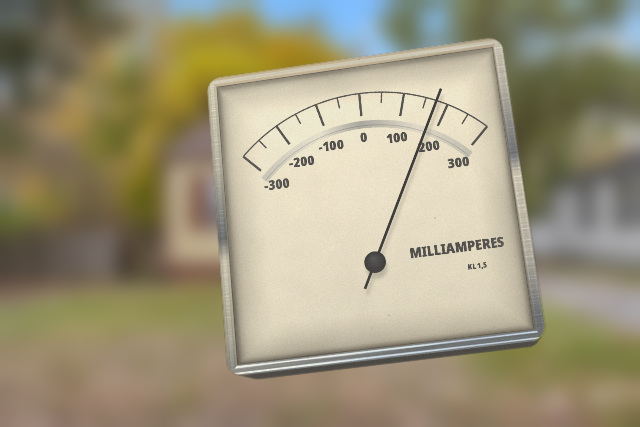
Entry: 175 mA
